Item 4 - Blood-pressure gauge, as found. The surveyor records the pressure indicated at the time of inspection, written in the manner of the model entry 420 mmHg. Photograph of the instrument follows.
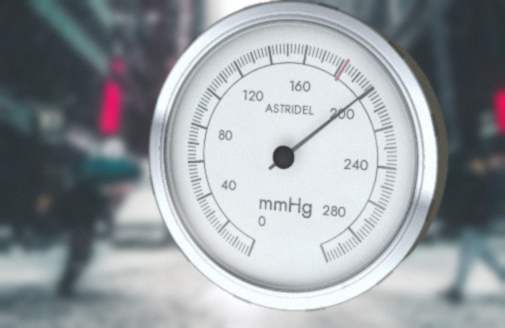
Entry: 200 mmHg
